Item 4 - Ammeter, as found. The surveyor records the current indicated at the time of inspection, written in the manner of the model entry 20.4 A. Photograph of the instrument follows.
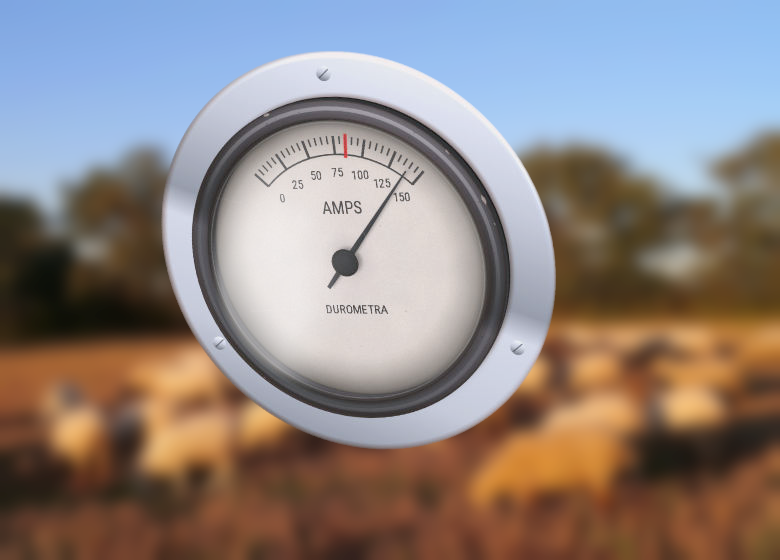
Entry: 140 A
